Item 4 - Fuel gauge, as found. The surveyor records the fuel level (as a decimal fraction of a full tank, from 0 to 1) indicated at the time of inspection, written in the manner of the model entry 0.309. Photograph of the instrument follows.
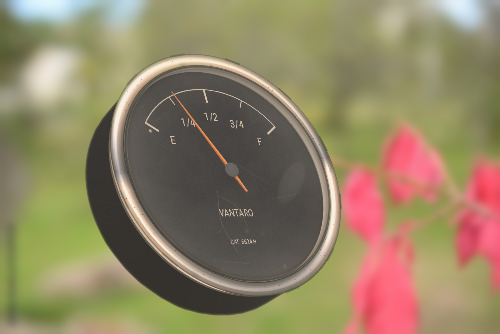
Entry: 0.25
